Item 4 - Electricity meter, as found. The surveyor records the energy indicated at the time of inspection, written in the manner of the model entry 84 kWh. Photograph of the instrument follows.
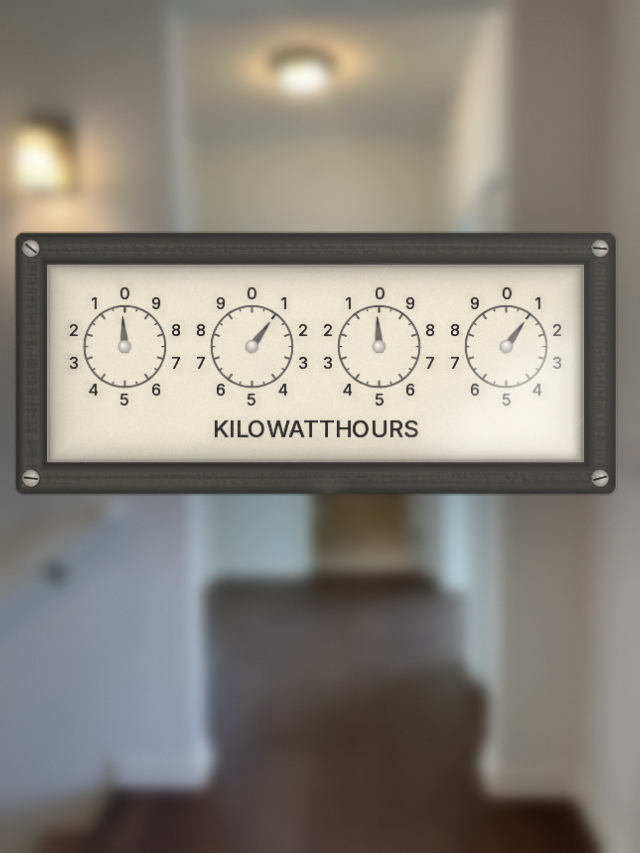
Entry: 101 kWh
